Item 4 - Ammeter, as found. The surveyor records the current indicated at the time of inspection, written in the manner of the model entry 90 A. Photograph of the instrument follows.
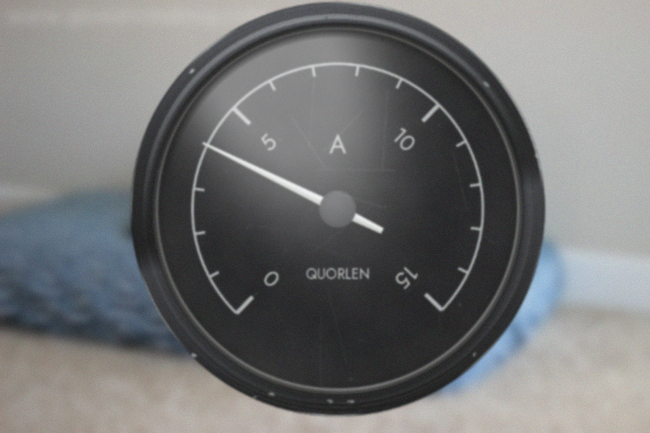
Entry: 4 A
